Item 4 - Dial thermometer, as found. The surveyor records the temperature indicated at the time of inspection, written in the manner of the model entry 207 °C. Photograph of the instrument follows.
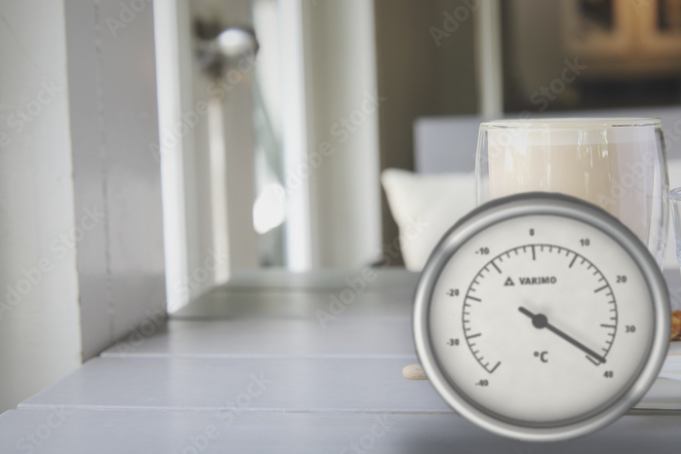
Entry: 38 °C
